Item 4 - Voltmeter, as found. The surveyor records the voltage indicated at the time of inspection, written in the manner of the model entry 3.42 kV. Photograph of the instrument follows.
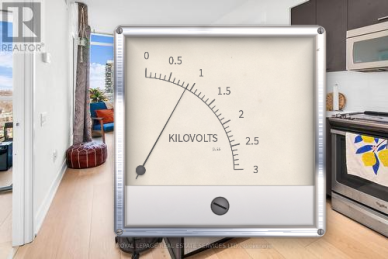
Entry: 0.9 kV
